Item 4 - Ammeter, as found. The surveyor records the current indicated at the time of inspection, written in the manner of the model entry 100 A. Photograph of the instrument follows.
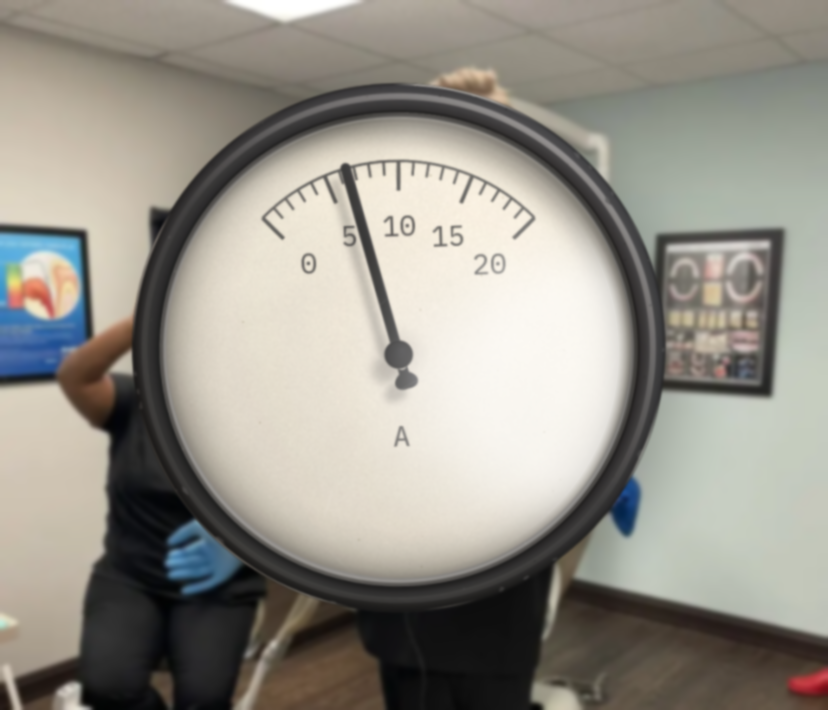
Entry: 6.5 A
